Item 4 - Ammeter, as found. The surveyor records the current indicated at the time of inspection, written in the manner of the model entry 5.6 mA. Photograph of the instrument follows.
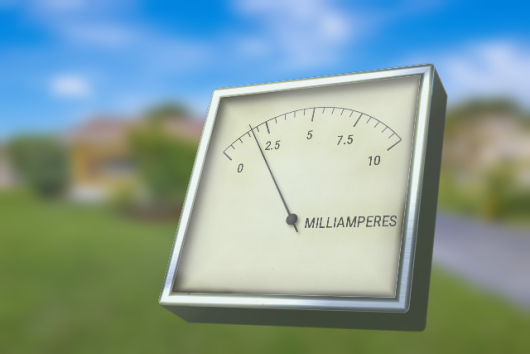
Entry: 1.75 mA
